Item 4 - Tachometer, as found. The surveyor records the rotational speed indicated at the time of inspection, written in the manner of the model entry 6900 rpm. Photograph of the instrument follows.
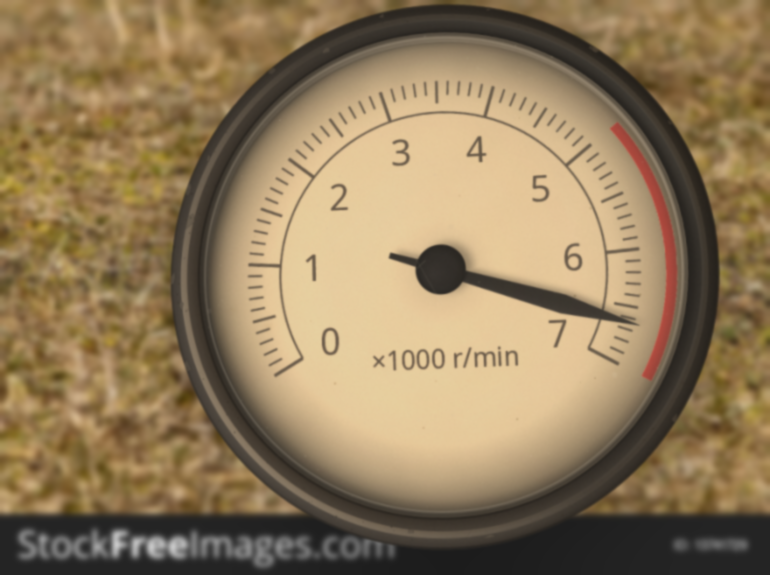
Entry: 6650 rpm
